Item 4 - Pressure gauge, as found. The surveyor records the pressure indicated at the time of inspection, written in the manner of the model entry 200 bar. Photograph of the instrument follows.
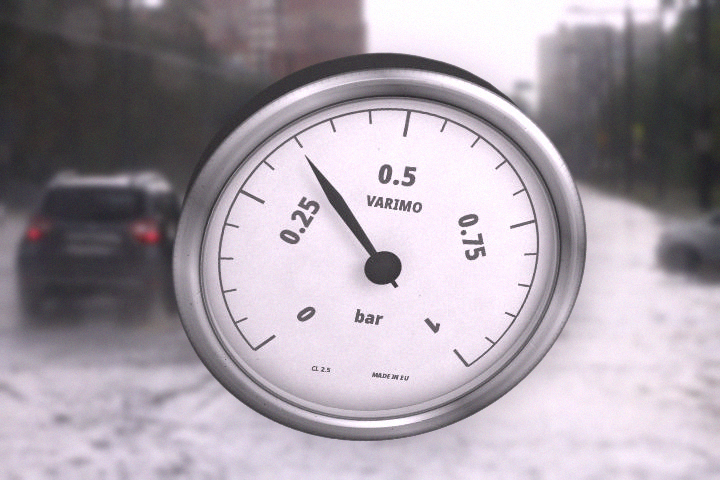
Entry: 0.35 bar
